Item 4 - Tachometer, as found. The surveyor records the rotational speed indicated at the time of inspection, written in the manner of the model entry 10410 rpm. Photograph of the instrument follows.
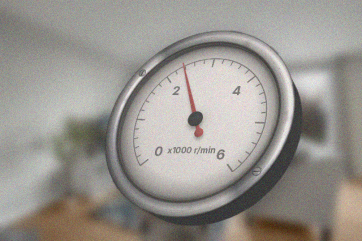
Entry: 2400 rpm
